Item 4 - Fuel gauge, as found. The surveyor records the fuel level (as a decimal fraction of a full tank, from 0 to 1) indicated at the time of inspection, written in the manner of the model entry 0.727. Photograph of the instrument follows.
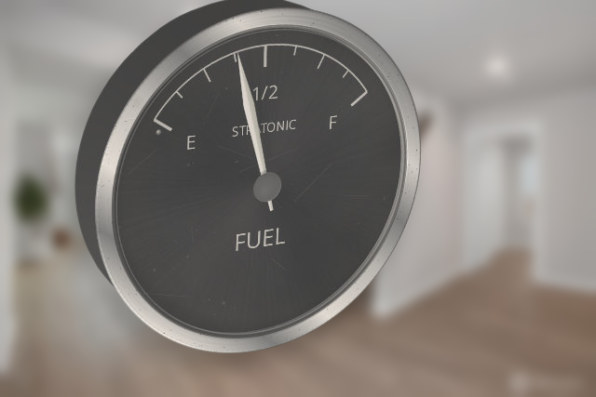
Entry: 0.375
